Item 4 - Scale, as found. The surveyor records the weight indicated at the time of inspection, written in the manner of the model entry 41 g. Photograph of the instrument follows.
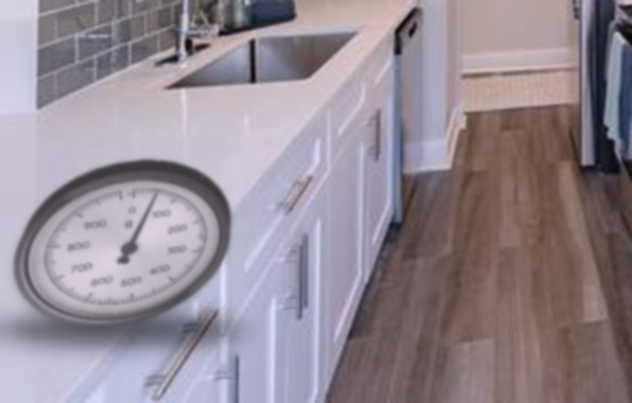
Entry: 50 g
